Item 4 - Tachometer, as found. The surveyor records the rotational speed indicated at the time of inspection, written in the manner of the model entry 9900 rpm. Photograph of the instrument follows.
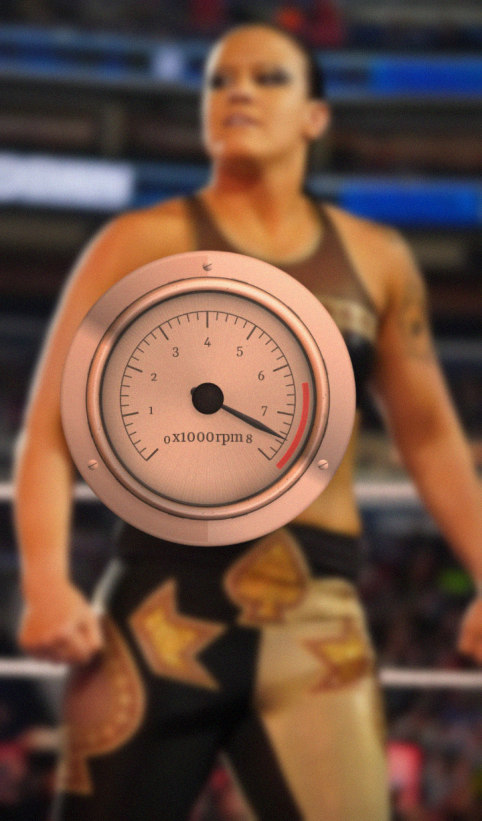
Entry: 7500 rpm
